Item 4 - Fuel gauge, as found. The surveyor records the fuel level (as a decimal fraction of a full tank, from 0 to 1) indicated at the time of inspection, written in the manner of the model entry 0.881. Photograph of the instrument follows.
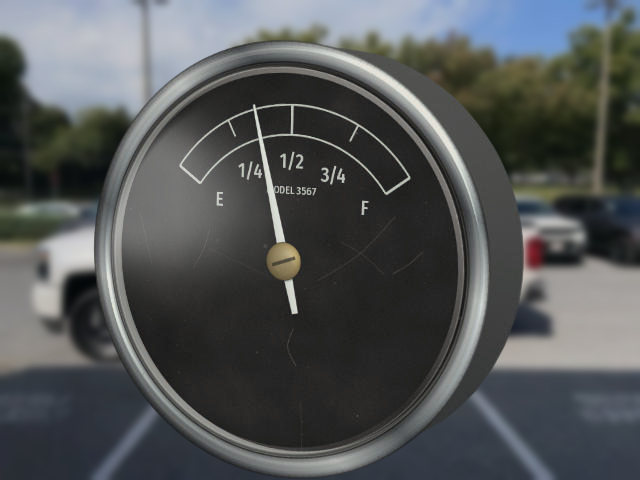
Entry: 0.375
